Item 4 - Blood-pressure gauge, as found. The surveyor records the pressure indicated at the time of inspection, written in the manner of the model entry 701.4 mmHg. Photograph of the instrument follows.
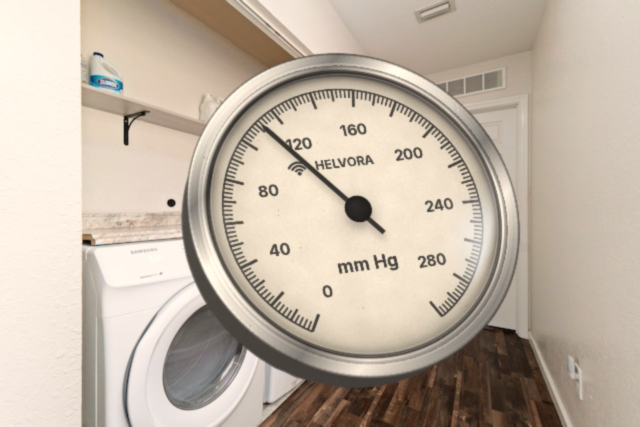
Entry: 110 mmHg
